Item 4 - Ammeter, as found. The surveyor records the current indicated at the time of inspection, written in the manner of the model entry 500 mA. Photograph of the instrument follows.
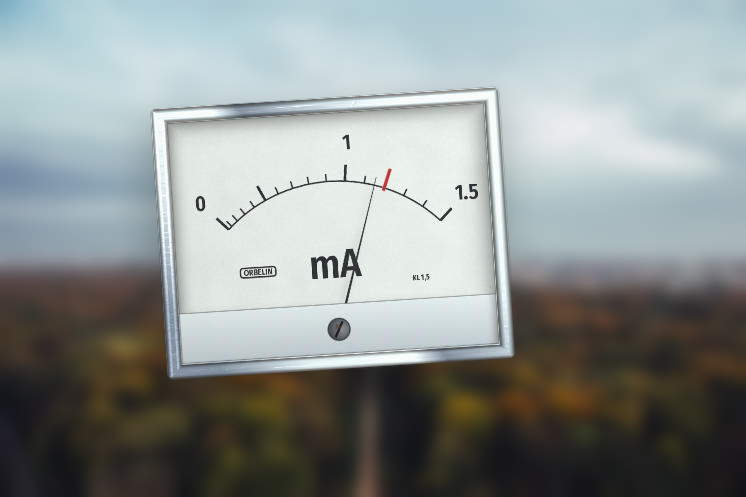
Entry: 1.15 mA
